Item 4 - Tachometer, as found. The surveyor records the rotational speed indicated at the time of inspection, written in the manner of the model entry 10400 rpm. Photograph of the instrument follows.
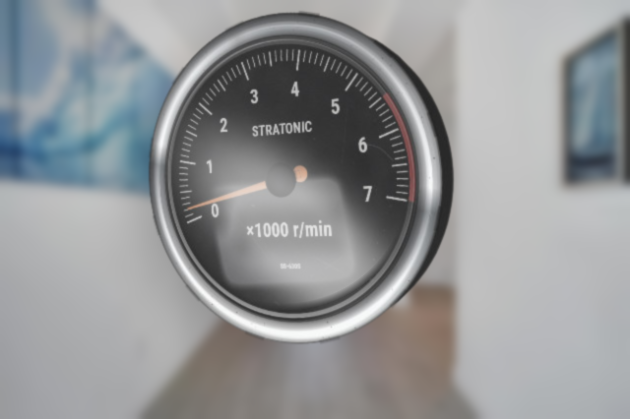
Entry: 200 rpm
